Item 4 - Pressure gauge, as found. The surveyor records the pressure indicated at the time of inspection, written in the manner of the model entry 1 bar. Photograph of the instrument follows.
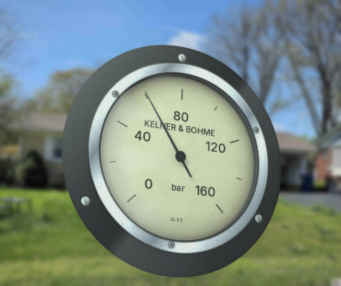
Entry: 60 bar
